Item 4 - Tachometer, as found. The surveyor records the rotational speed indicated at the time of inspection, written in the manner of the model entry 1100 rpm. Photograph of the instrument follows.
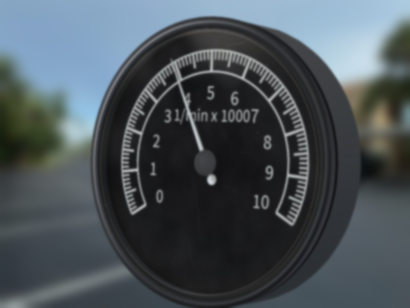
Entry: 4000 rpm
